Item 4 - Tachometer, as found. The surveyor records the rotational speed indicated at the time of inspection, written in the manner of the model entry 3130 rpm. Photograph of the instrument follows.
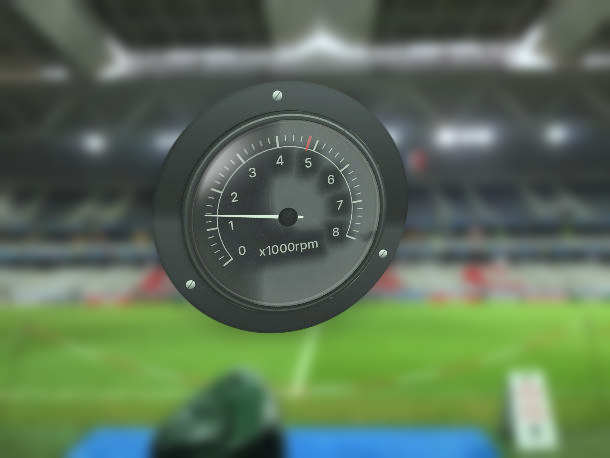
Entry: 1400 rpm
